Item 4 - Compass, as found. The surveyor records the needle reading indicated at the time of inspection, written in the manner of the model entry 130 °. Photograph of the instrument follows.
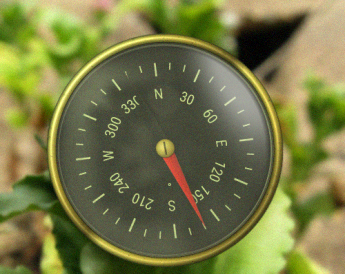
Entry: 160 °
